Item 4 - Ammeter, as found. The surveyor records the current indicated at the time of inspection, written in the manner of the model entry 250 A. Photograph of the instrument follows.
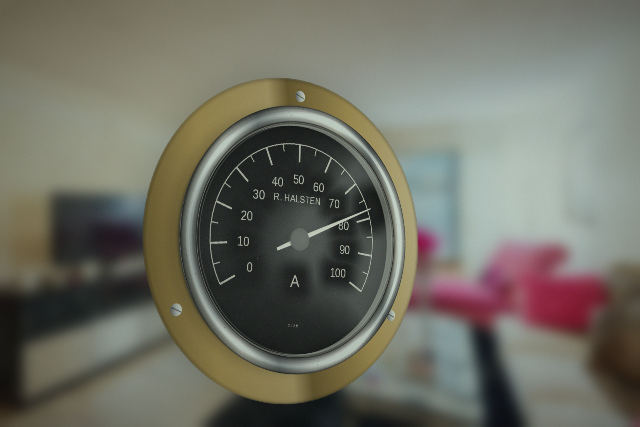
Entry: 77.5 A
